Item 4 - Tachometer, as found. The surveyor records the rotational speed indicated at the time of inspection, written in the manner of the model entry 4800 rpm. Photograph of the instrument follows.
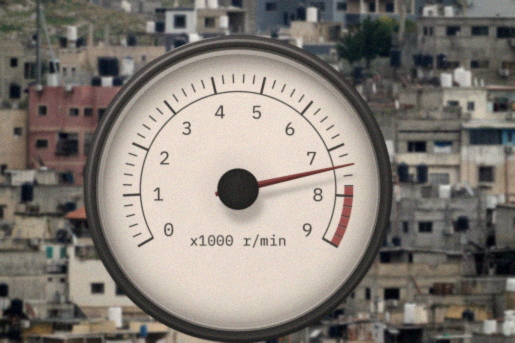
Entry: 7400 rpm
